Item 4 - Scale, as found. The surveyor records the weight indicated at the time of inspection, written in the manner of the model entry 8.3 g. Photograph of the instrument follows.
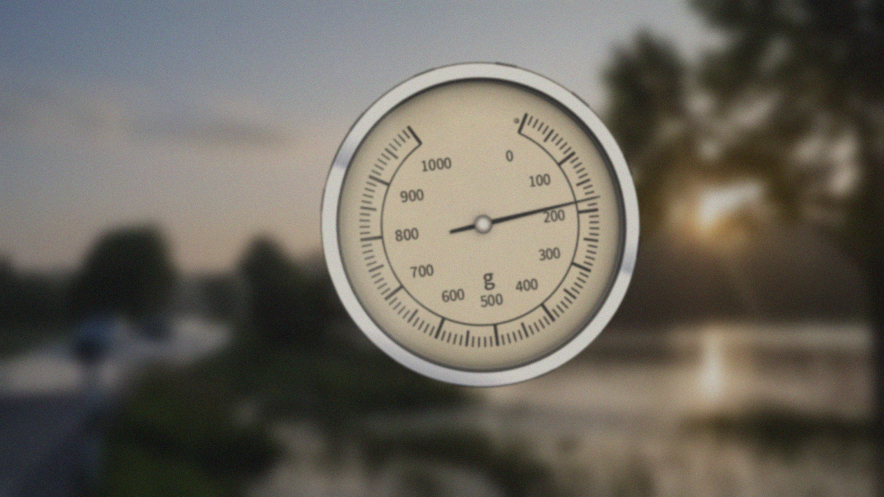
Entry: 180 g
